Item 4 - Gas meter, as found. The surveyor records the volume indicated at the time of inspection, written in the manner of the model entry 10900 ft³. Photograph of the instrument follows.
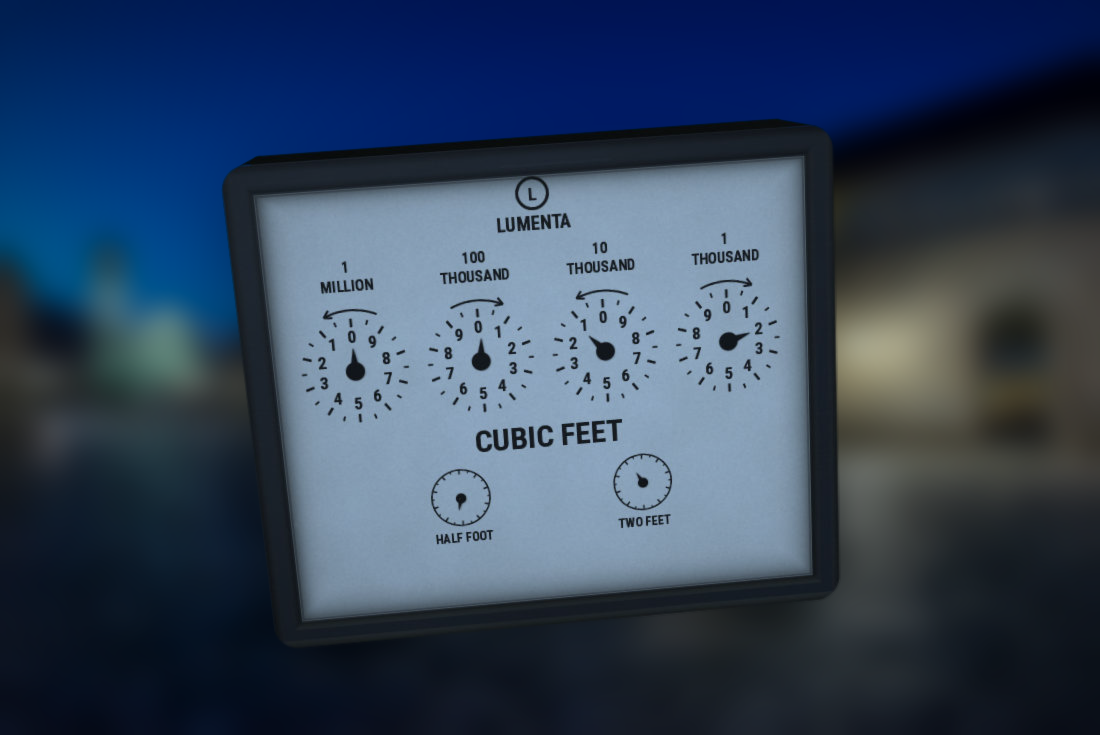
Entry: 1200 ft³
